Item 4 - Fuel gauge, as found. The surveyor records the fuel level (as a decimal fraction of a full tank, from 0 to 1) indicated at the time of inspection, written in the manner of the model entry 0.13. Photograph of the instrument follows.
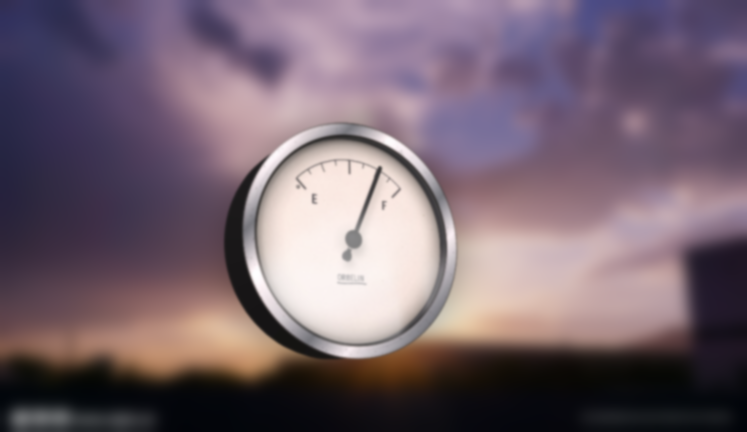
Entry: 0.75
